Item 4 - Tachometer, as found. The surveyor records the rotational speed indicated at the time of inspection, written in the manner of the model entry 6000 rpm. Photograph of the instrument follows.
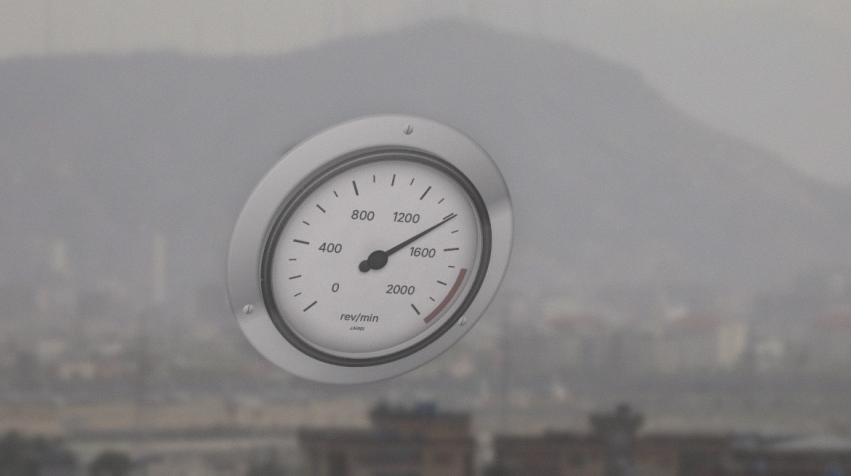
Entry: 1400 rpm
